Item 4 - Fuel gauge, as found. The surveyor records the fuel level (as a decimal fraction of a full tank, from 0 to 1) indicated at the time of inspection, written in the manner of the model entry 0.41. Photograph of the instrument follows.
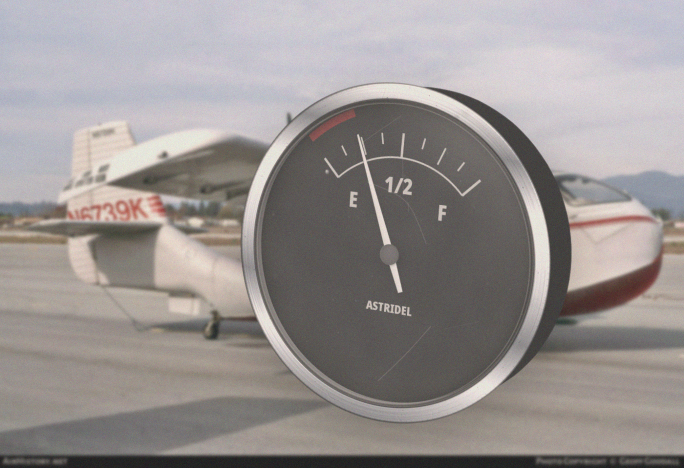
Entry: 0.25
